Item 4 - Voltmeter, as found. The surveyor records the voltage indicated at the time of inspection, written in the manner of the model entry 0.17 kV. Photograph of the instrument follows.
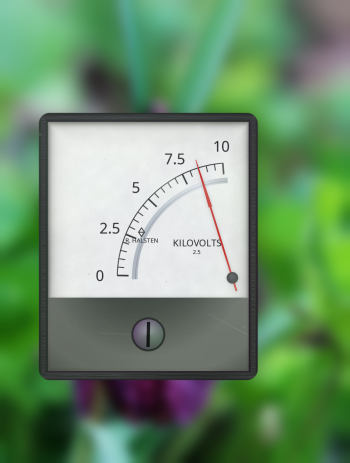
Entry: 8.5 kV
